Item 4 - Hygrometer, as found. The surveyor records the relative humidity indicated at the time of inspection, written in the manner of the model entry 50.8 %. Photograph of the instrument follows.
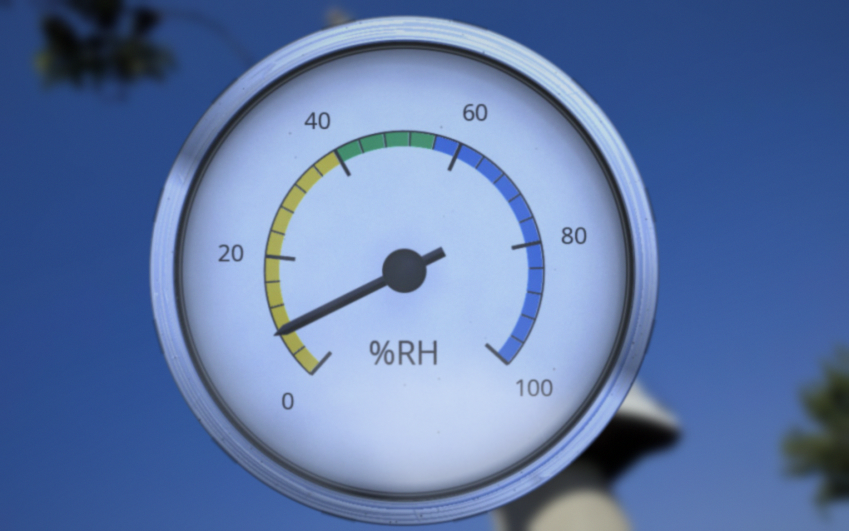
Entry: 8 %
